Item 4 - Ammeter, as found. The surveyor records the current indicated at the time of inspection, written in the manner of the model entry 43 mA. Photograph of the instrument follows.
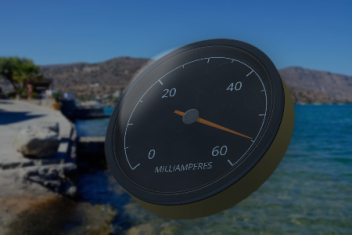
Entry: 55 mA
